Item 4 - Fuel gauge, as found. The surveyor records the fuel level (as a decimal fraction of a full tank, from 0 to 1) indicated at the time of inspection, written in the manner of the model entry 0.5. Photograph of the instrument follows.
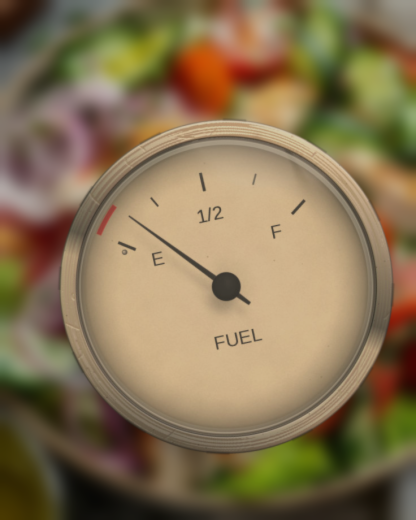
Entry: 0.125
